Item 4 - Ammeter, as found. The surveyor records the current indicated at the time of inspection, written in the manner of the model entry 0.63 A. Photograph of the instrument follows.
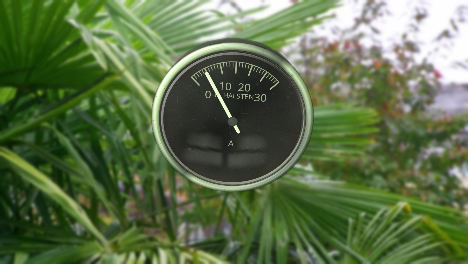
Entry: 5 A
